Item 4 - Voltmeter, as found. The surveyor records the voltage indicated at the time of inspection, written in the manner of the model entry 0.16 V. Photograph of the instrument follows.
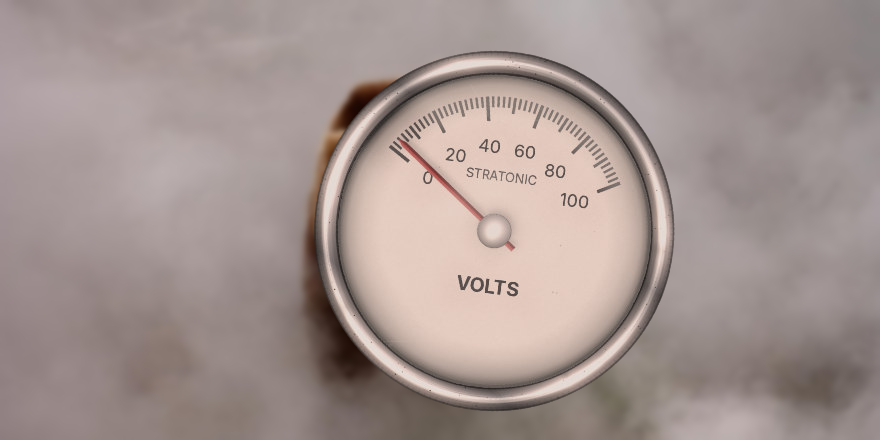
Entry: 4 V
